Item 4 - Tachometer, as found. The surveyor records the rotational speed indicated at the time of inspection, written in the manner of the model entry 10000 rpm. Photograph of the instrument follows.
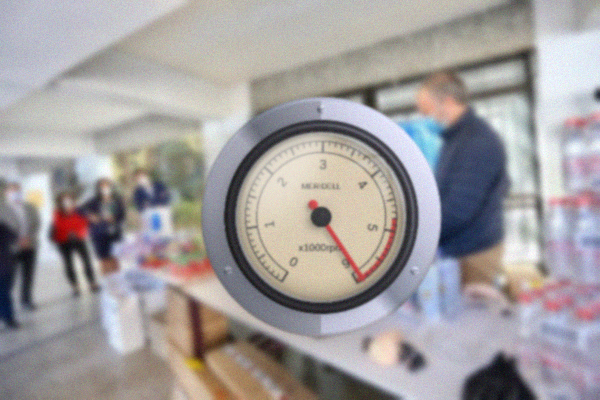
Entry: 5900 rpm
